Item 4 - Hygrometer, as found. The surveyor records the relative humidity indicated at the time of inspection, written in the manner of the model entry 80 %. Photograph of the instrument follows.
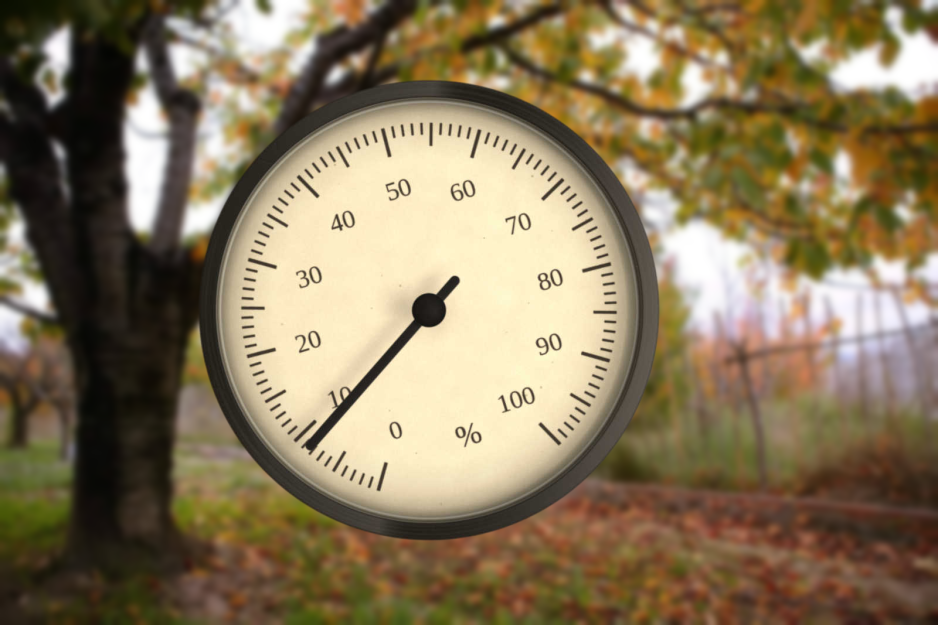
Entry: 8.5 %
